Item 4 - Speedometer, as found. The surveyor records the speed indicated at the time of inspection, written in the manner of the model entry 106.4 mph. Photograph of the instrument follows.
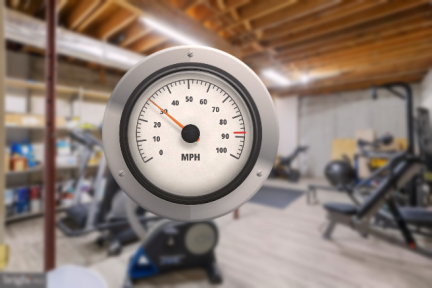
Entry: 30 mph
